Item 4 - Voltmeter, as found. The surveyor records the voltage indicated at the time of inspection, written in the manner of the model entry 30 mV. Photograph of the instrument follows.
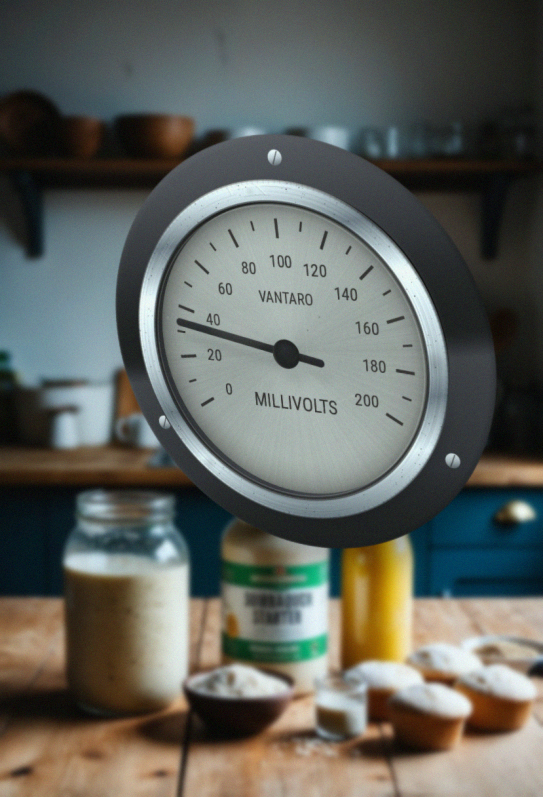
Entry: 35 mV
